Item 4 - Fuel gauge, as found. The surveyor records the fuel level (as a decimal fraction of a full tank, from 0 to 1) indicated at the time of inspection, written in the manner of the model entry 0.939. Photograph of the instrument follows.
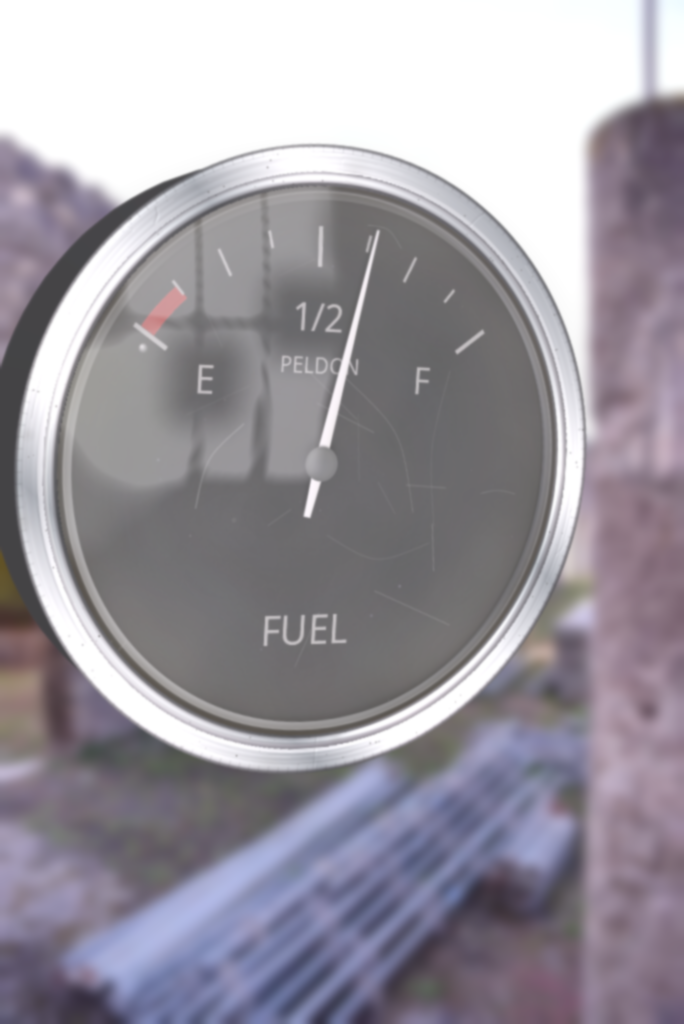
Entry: 0.625
